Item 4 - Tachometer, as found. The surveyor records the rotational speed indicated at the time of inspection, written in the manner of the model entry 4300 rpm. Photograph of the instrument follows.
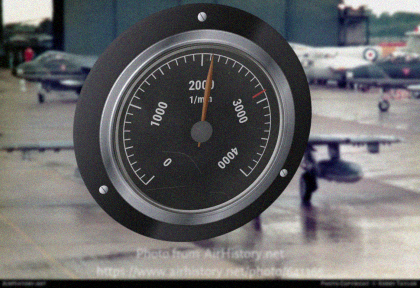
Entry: 2100 rpm
